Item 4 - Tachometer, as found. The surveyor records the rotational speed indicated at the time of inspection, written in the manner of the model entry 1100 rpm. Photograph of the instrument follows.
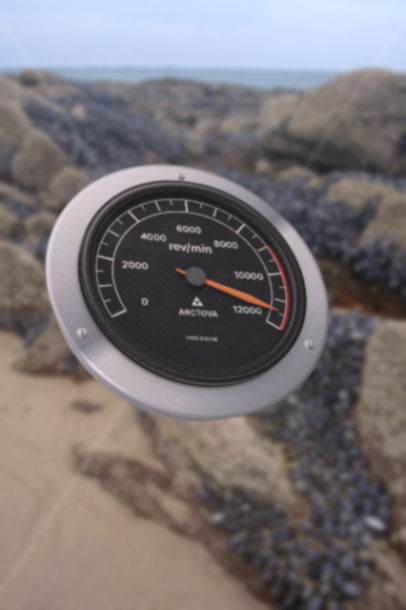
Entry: 11500 rpm
